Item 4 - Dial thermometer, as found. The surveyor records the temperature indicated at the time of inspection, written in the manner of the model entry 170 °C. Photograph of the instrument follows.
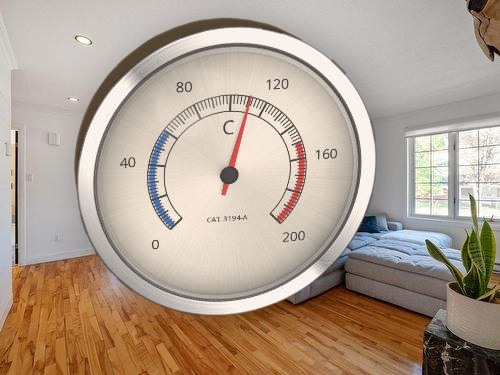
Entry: 110 °C
